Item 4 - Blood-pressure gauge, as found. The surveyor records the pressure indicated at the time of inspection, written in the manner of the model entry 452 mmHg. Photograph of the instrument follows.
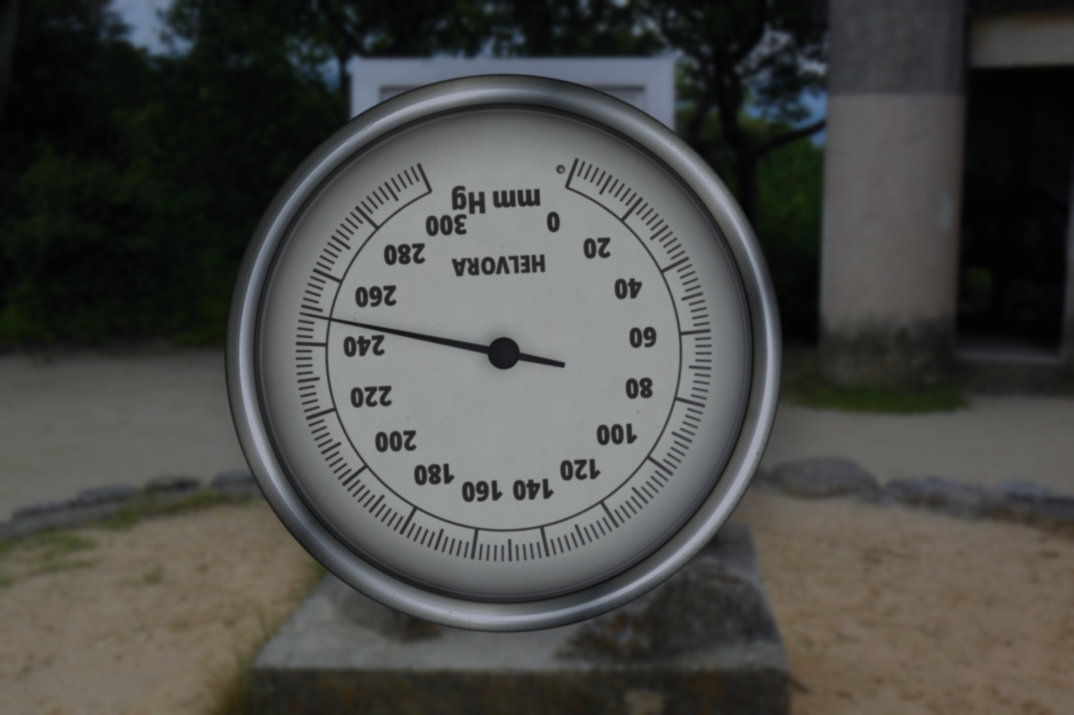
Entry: 248 mmHg
